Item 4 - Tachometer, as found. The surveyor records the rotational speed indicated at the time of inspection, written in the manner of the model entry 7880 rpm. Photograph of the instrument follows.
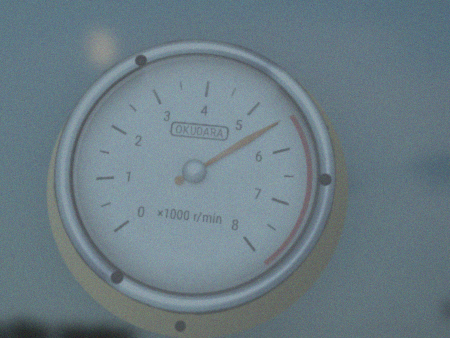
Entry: 5500 rpm
